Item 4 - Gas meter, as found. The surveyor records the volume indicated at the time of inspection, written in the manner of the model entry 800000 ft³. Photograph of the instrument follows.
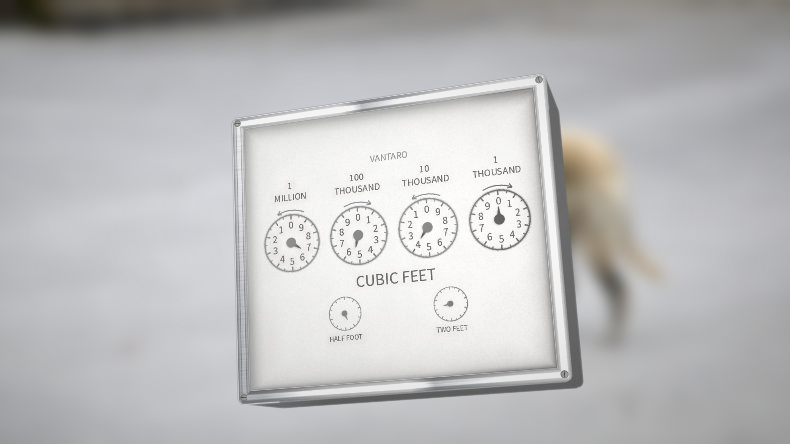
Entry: 654000 ft³
